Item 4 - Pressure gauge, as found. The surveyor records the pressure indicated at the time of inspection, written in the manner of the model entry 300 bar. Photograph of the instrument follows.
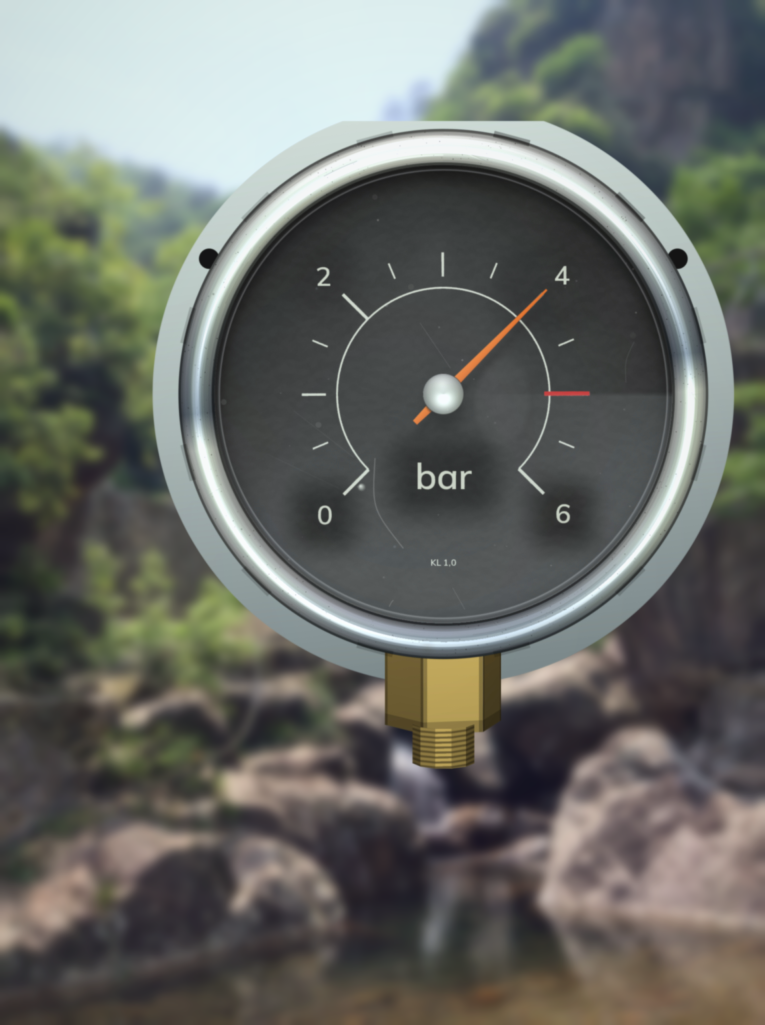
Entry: 4 bar
